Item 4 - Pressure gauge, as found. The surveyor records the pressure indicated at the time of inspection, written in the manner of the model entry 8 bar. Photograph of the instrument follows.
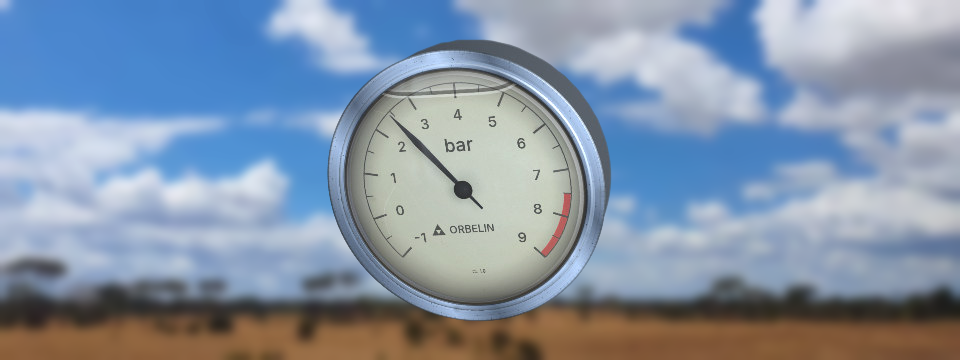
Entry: 2.5 bar
